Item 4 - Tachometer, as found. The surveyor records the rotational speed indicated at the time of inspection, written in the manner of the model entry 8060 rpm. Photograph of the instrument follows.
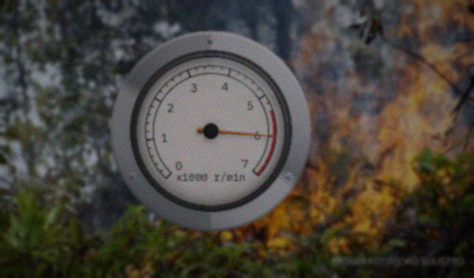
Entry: 6000 rpm
